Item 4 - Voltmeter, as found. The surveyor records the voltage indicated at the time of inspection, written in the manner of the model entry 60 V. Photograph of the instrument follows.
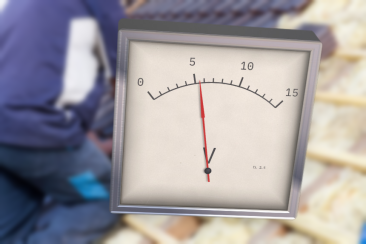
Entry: 5.5 V
